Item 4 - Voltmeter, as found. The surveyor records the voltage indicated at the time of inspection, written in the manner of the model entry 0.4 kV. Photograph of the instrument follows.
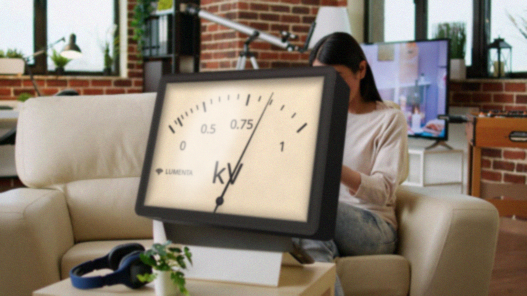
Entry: 0.85 kV
